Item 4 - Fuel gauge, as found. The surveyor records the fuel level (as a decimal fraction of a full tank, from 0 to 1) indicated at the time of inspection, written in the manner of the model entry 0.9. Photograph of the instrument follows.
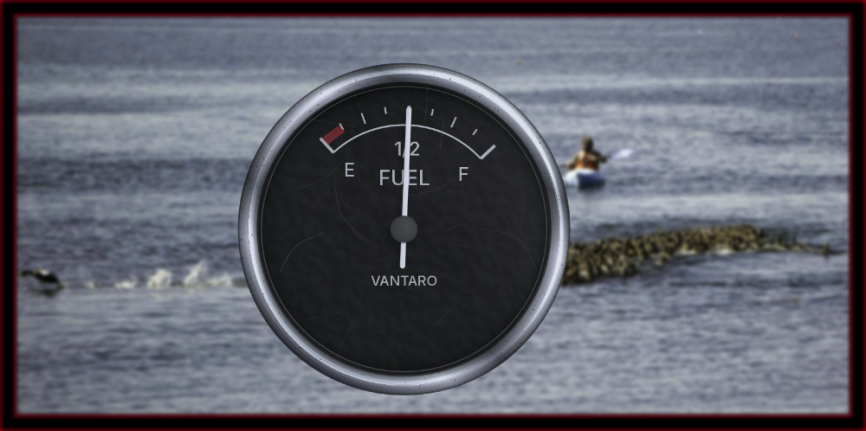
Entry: 0.5
